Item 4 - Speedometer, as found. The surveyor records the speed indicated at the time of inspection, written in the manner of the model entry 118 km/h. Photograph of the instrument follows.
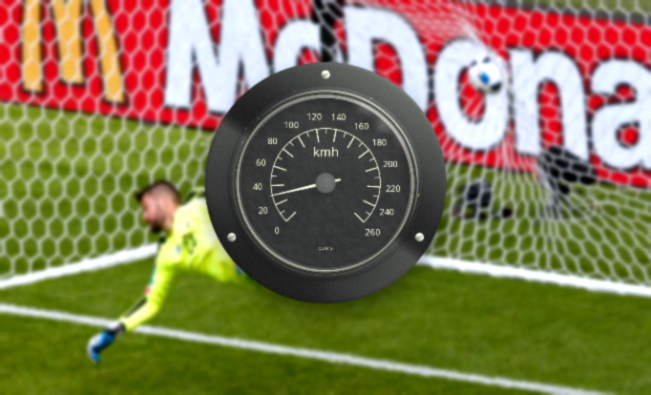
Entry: 30 km/h
